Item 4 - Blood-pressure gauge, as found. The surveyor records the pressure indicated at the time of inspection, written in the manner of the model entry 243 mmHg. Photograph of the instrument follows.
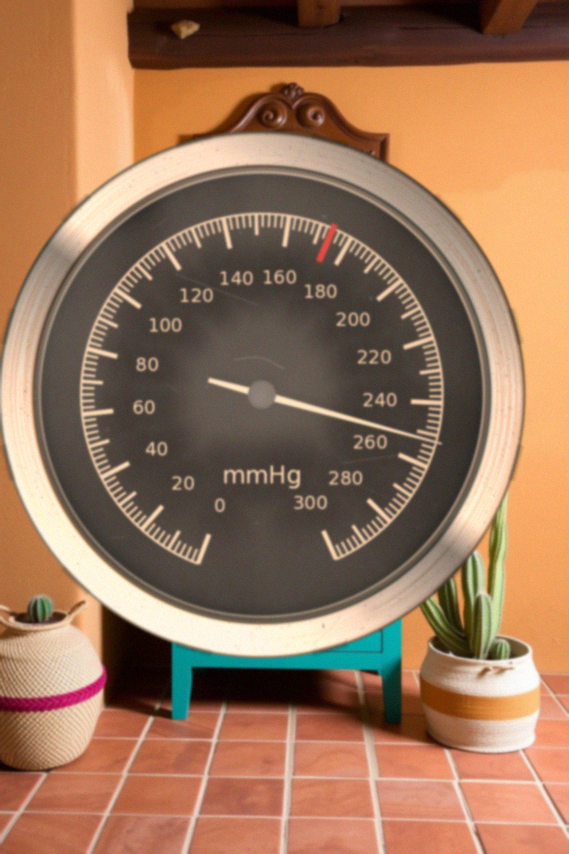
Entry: 252 mmHg
